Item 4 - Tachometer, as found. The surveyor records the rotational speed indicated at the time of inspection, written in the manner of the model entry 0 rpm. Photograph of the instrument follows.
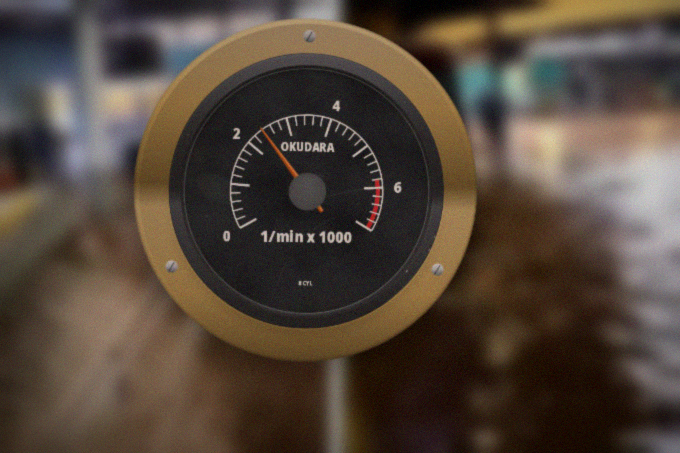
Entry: 2400 rpm
